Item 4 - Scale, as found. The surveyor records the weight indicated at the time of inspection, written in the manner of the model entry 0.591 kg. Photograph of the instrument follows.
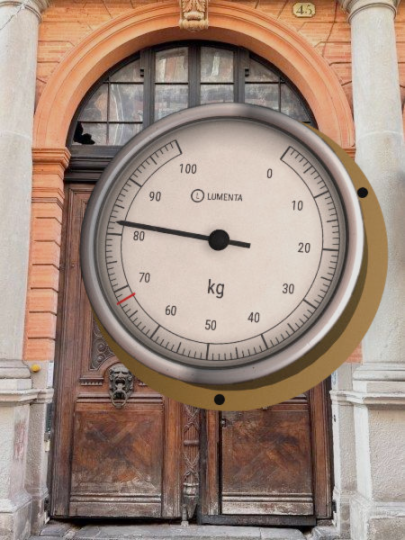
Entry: 82 kg
